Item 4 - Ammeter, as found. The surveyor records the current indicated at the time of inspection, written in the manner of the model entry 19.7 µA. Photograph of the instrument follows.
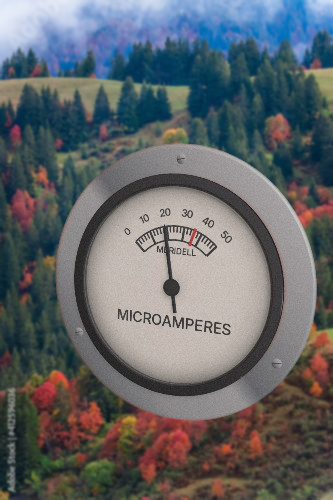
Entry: 20 µA
